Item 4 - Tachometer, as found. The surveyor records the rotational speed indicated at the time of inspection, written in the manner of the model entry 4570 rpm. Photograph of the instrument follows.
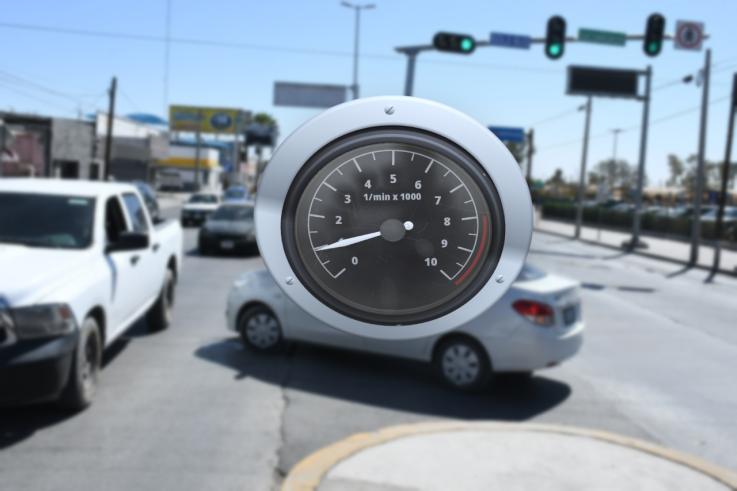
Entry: 1000 rpm
